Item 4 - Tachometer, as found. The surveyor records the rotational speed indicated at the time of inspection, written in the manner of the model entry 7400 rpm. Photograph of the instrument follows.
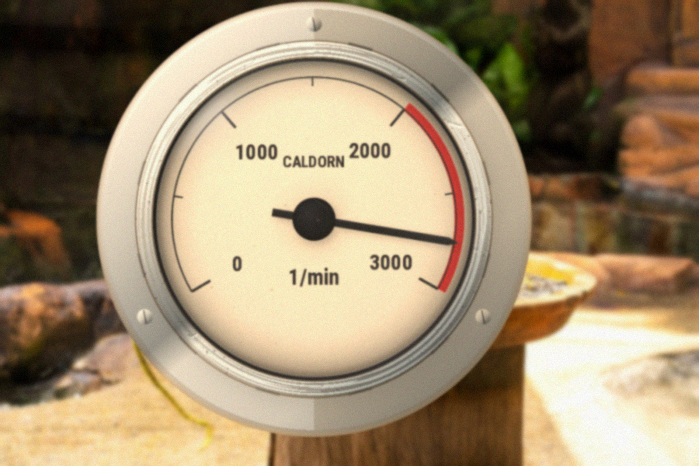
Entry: 2750 rpm
